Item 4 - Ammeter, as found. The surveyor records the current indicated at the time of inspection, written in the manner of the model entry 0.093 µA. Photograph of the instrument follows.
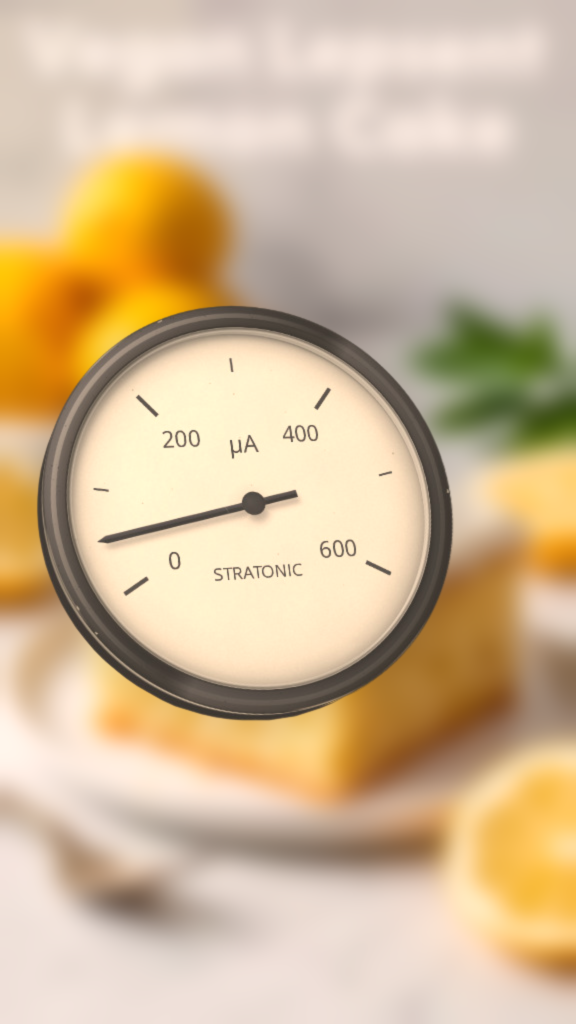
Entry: 50 µA
